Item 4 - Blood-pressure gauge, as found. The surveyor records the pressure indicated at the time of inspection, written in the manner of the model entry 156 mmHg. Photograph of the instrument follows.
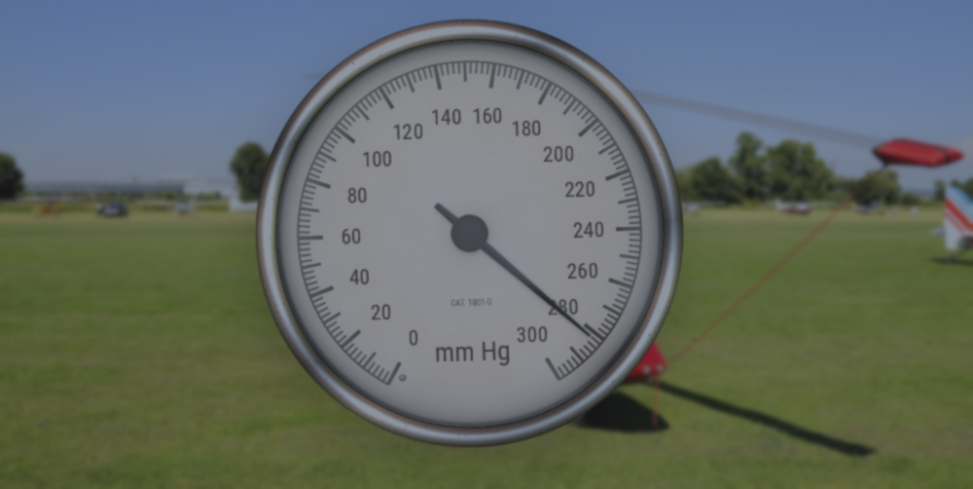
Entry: 282 mmHg
